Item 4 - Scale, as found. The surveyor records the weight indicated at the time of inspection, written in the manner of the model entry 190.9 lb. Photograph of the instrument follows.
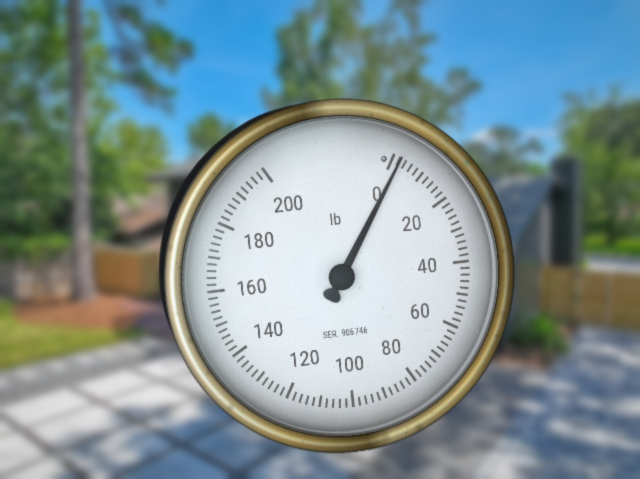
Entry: 2 lb
